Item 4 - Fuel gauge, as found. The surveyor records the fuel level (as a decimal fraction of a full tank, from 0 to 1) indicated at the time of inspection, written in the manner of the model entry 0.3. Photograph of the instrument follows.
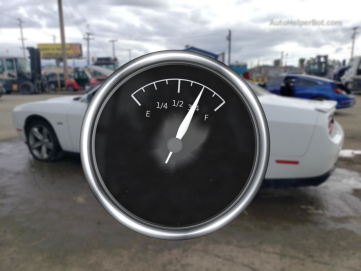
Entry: 0.75
